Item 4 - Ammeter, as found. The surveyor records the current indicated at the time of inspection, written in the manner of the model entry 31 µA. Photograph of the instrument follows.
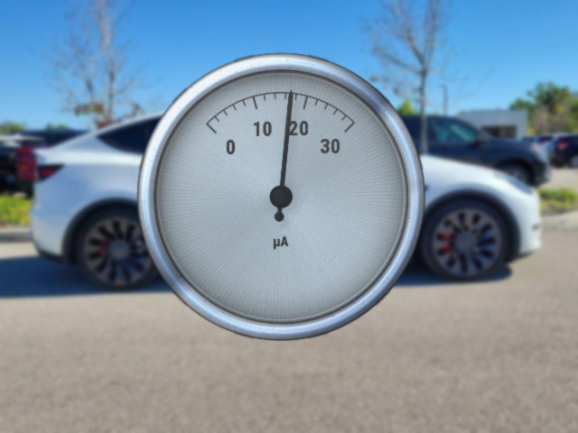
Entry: 17 µA
